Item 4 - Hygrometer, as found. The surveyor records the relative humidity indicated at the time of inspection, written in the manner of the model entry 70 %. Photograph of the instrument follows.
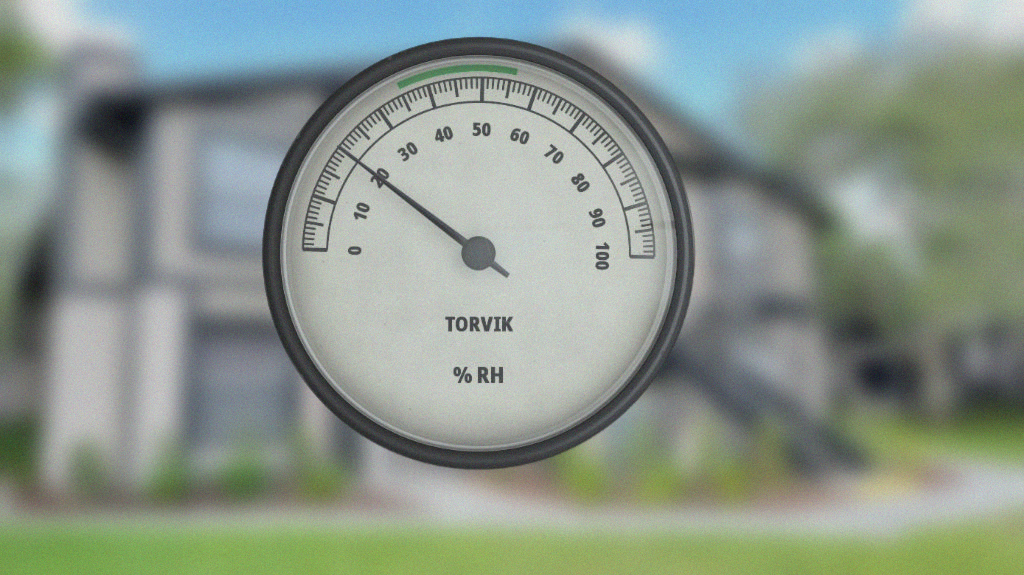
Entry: 20 %
